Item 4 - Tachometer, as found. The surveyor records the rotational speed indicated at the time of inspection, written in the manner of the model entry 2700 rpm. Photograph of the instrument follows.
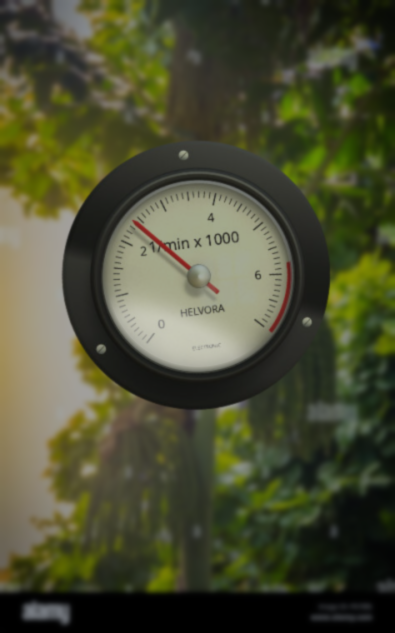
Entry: 2400 rpm
